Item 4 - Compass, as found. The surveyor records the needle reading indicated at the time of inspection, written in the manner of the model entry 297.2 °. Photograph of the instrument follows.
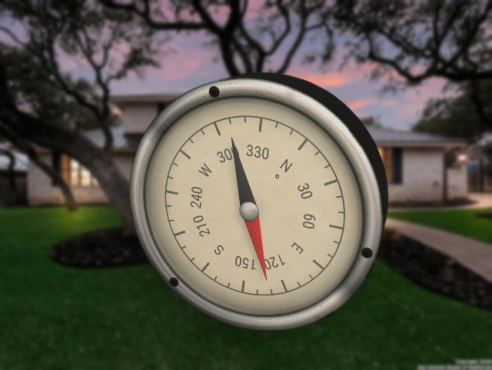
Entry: 130 °
